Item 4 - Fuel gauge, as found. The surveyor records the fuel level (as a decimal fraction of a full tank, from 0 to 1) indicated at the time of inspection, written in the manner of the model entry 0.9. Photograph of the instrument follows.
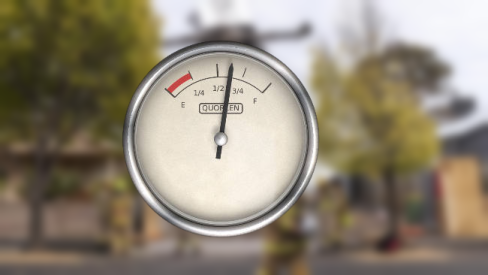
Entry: 0.625
